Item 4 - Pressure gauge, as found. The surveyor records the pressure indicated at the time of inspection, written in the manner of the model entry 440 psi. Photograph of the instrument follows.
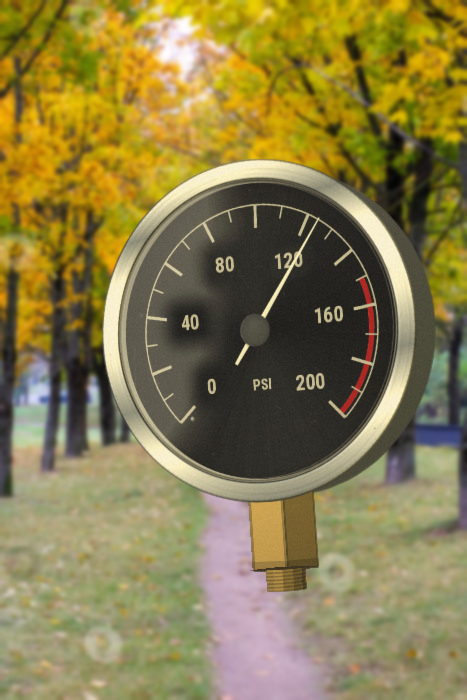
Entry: 125 psi
